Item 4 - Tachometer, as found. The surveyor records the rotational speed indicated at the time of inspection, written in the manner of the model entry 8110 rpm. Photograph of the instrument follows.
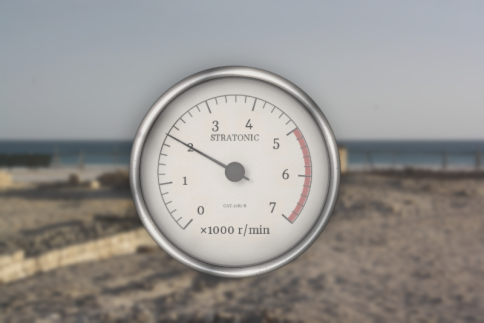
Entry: 2000 rpm
